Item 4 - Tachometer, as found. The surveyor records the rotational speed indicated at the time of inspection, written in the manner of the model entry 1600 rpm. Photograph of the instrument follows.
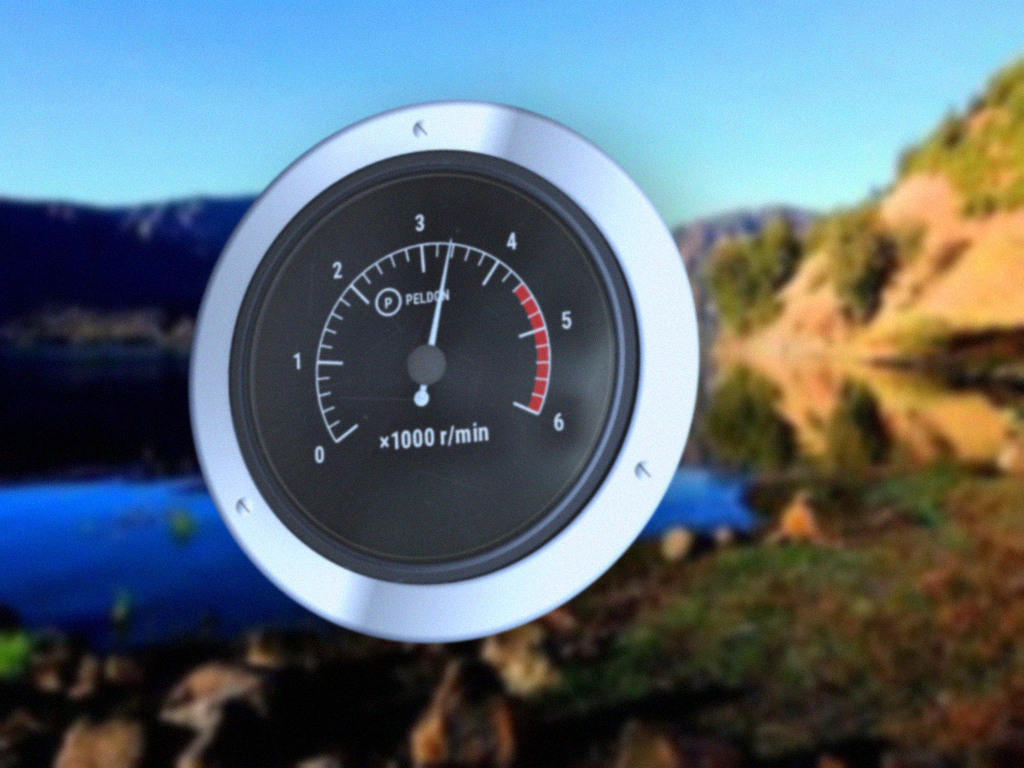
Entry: 3400 rpm
